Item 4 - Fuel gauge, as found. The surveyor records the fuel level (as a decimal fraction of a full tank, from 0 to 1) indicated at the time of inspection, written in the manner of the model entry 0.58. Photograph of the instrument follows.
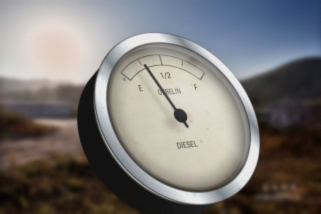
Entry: 0.25
